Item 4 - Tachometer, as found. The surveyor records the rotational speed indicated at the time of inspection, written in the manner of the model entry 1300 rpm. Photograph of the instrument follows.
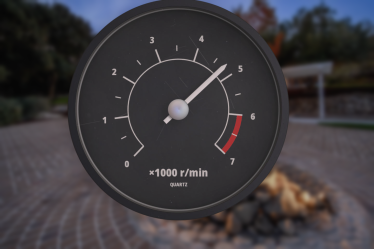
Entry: 4750 rpm
